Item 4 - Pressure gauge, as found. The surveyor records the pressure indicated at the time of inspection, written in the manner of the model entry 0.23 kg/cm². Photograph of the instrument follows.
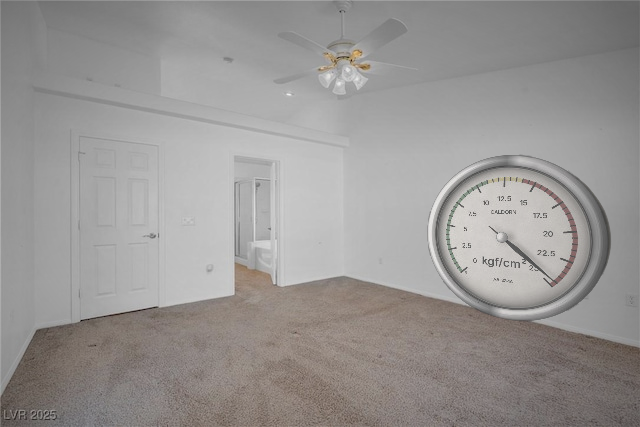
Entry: 24.5 kg/cm²
